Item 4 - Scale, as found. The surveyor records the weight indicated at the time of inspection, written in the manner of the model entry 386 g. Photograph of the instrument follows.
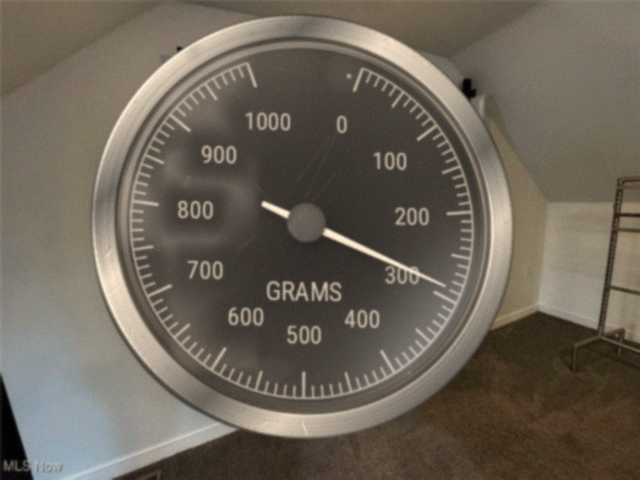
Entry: 290 g
